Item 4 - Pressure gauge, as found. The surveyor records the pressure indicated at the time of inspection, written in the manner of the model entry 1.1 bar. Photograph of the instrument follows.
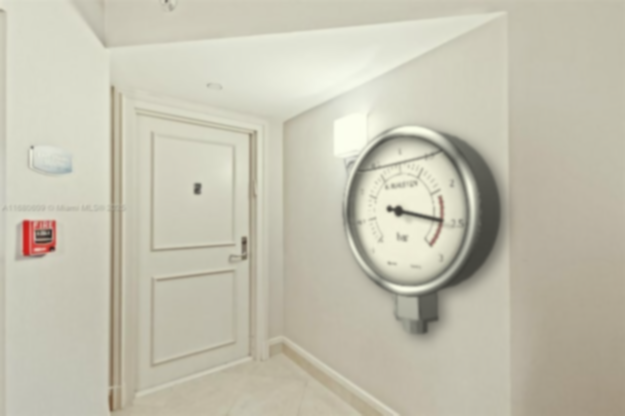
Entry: 2.5 bar
